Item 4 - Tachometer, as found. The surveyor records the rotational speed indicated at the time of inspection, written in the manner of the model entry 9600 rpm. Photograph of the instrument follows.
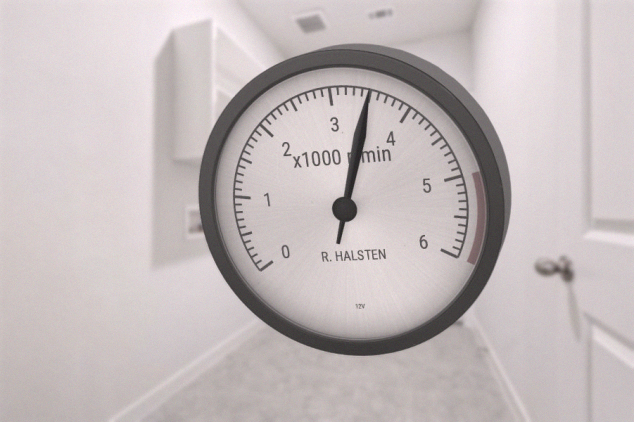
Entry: 3500 rpm
